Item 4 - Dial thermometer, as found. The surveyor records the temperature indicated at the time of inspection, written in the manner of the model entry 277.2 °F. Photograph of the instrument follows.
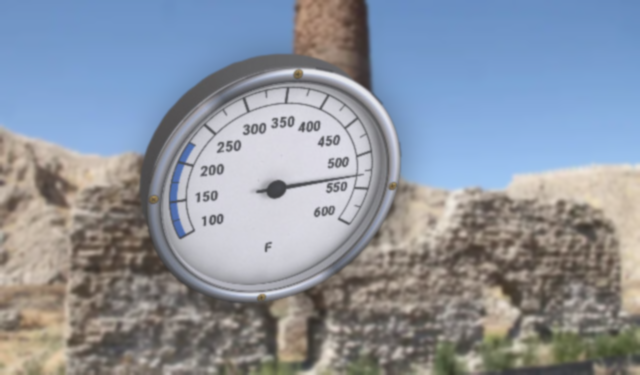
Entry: 525 °F
